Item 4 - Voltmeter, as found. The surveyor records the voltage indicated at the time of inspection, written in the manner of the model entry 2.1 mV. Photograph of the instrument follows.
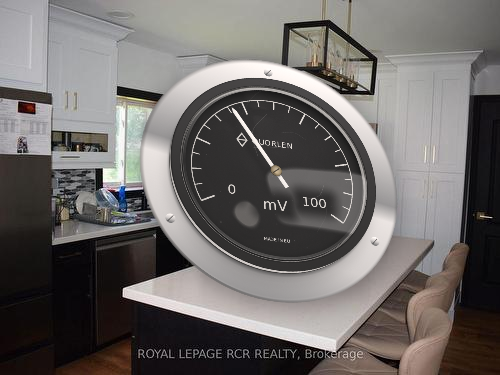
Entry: 35 mV
